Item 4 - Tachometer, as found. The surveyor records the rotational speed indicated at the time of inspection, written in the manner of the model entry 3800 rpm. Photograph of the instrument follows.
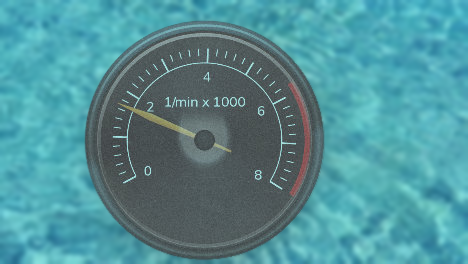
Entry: 1700 rpm
